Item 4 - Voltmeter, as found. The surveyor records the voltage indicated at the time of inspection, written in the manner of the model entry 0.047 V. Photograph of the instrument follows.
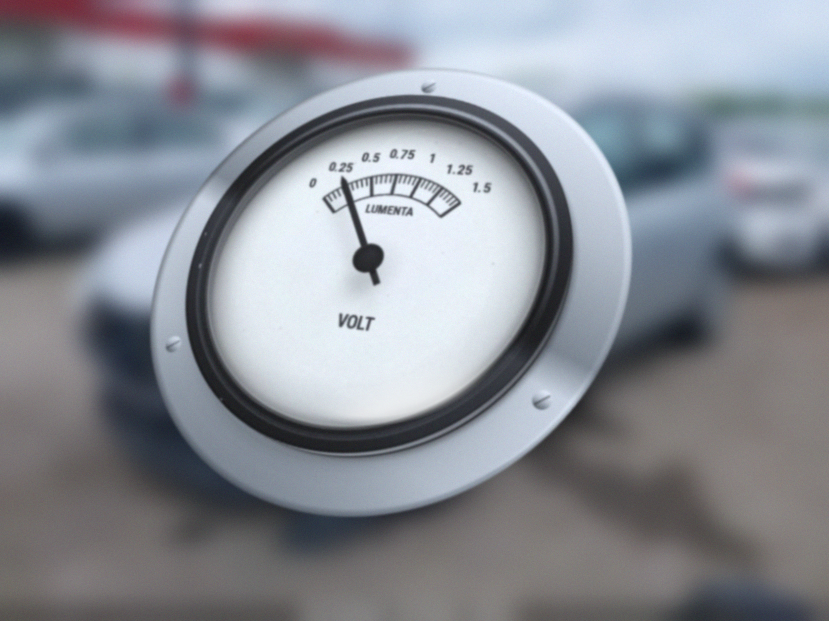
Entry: 0.25 V
